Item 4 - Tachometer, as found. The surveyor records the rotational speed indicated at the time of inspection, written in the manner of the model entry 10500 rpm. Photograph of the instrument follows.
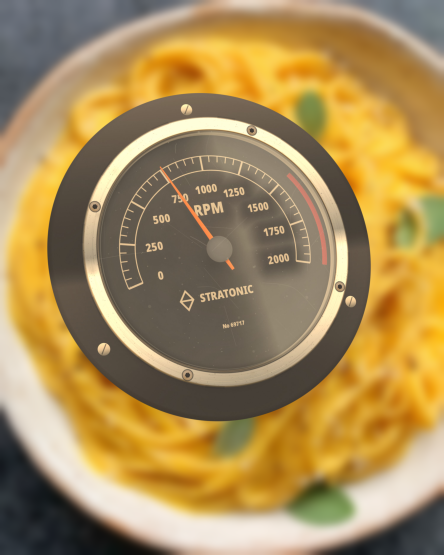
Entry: 750 rpm
